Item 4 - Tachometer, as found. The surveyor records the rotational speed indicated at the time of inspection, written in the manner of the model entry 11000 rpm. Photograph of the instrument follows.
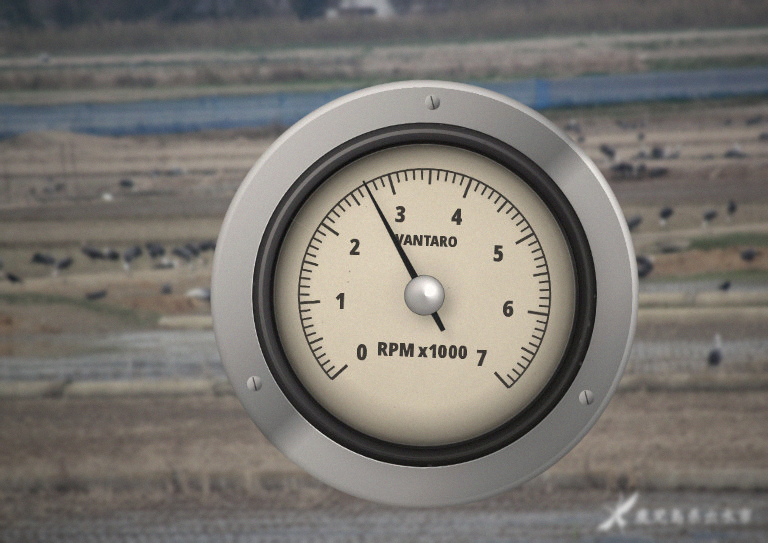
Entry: 2700 rpm
